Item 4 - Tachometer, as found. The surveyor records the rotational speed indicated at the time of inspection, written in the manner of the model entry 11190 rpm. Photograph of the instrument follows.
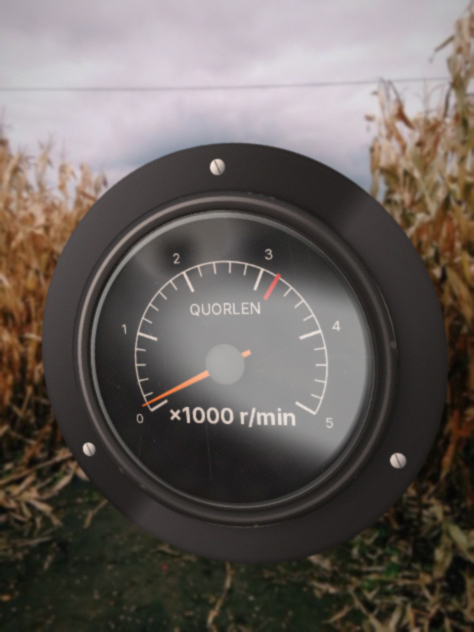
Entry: 100 rpm
